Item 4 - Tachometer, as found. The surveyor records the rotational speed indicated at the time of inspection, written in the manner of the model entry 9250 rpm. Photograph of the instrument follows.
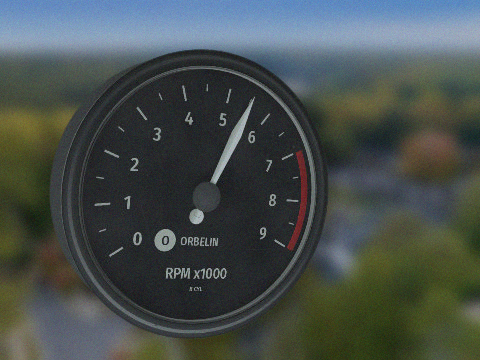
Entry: 5500 rpm
